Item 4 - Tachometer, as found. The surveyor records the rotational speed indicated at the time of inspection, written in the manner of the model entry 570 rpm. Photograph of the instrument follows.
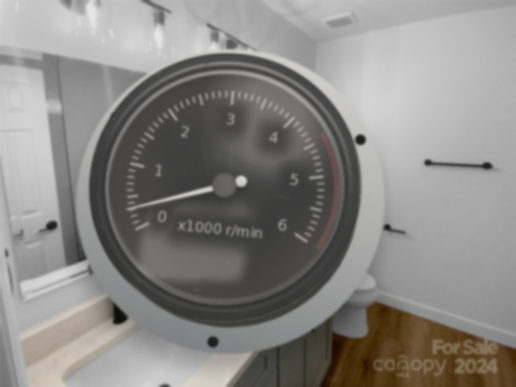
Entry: 300 rpm
